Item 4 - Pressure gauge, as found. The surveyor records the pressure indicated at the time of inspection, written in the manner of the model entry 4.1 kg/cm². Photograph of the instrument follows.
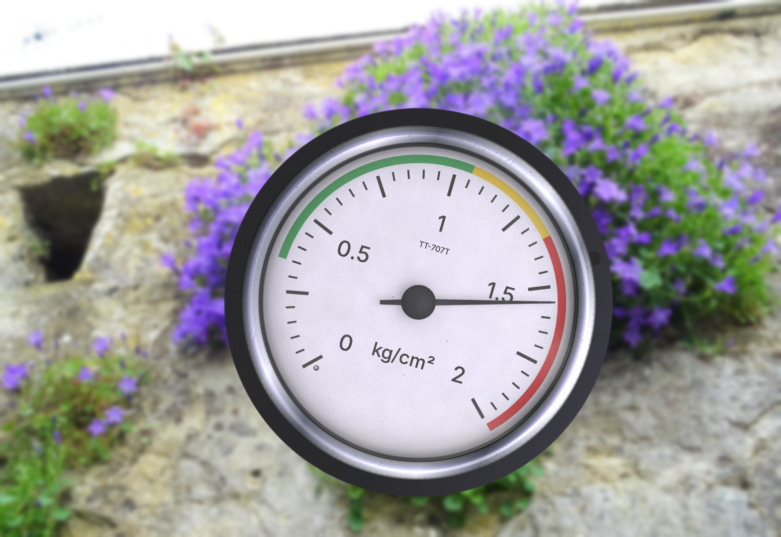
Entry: 1.55 kg/cm²
